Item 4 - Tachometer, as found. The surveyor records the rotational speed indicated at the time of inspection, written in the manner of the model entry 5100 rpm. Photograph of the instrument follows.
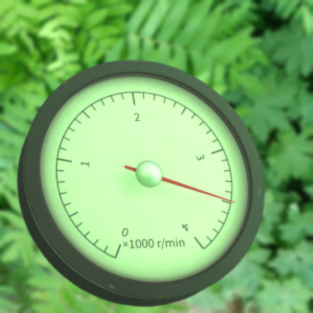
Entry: 3500 rpm
